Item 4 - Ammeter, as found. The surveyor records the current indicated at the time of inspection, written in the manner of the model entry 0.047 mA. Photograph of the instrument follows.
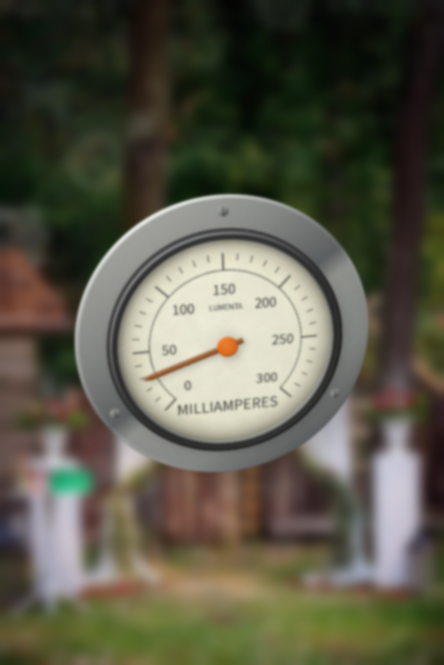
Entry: 30 mA
